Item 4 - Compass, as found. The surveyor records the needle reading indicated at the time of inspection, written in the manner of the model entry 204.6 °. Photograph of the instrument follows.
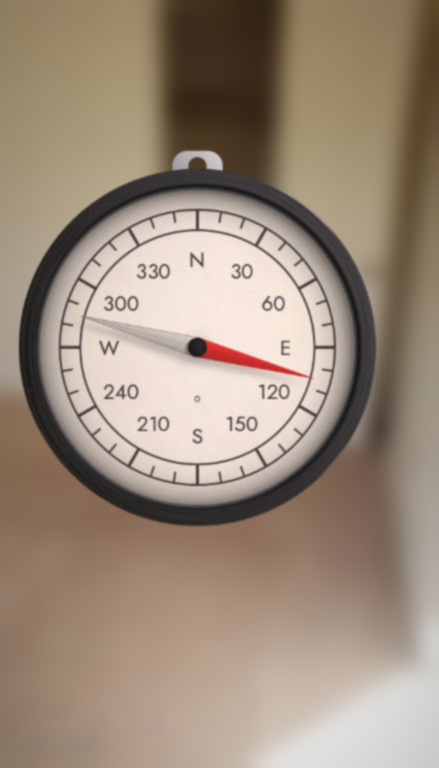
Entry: 105 °
